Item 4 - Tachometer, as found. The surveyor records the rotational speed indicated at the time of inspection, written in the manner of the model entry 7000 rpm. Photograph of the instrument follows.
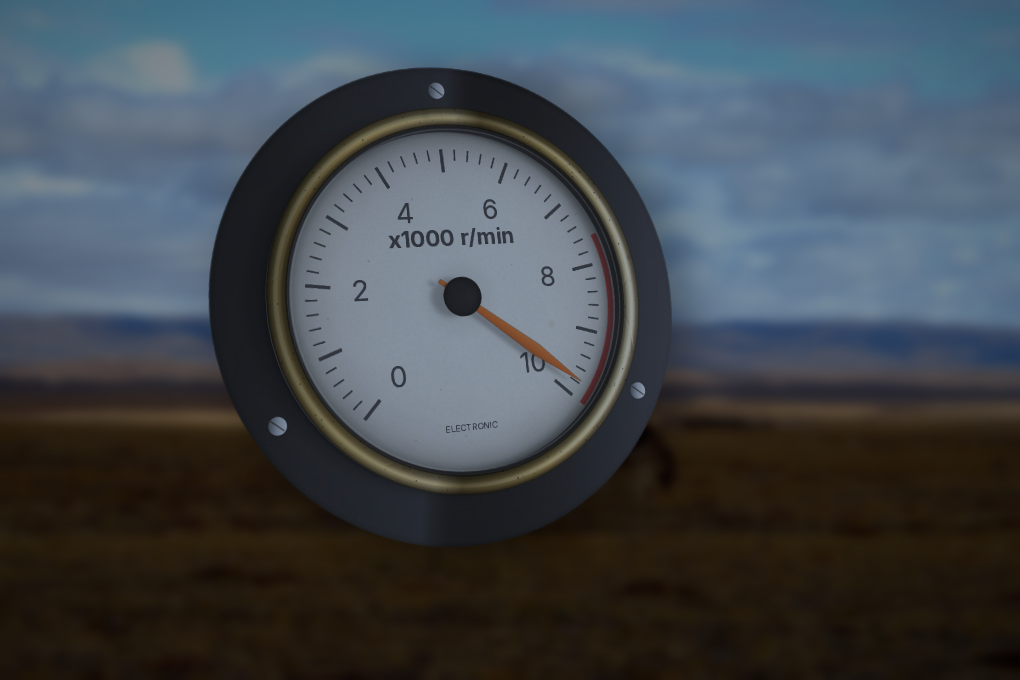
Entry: 9800 rpm
